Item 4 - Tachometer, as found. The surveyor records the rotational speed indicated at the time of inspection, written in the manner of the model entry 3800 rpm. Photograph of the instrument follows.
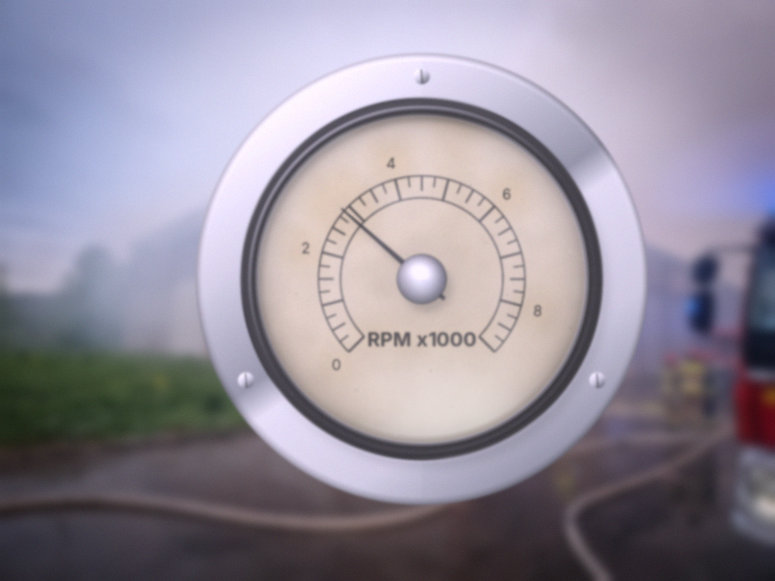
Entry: 2875 rpm
